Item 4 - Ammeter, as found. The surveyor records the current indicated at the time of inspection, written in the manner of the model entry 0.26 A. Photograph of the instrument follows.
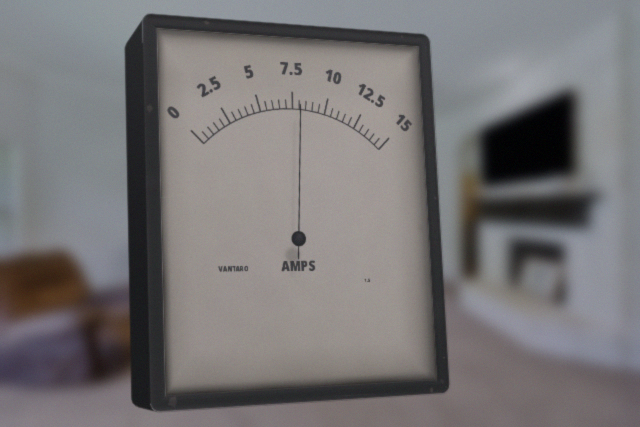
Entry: 8 A
